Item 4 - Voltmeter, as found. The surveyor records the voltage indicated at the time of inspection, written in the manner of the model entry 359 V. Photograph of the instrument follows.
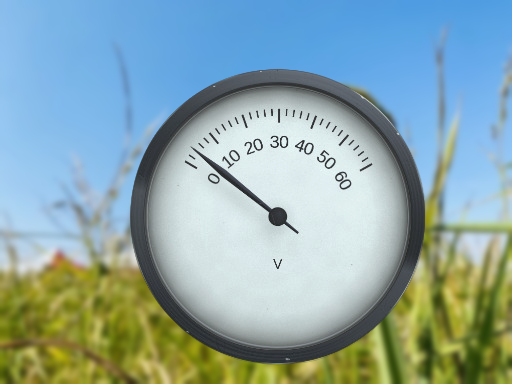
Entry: 4 V
